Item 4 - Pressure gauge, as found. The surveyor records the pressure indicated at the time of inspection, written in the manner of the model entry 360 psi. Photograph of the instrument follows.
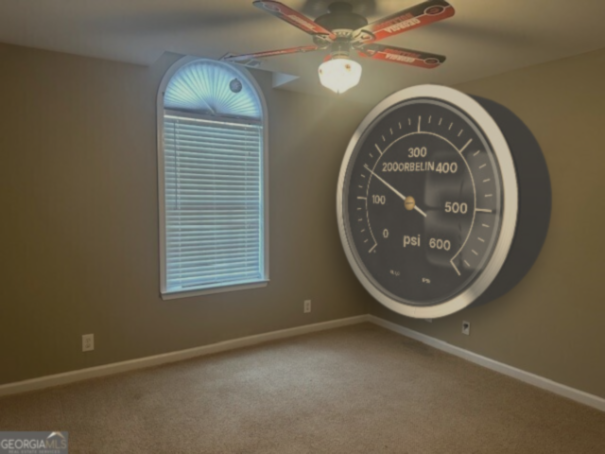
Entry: 160 psi
